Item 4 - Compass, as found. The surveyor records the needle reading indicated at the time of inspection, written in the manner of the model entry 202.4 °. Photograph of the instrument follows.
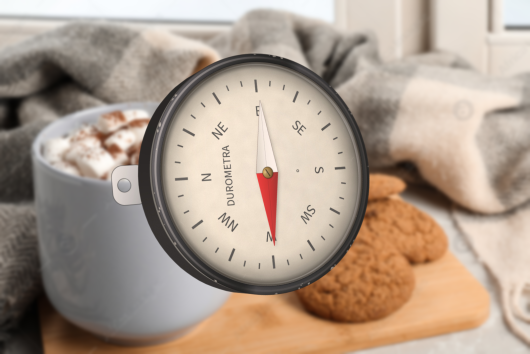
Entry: 270 °
